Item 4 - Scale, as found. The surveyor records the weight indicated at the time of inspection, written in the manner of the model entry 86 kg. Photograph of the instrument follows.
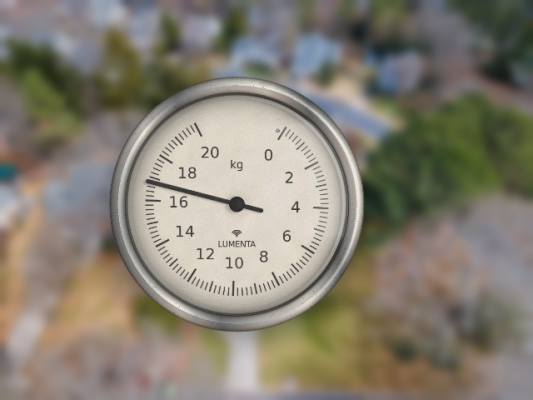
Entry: 16.8 kg
